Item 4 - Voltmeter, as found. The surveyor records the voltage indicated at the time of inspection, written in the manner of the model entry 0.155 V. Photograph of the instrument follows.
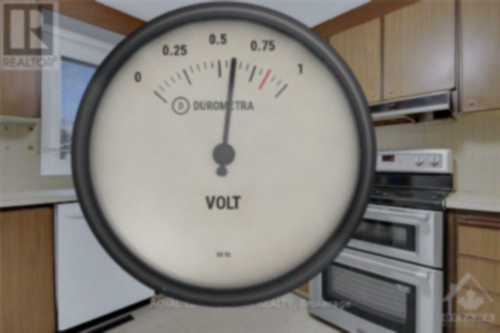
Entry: 0.6 V
